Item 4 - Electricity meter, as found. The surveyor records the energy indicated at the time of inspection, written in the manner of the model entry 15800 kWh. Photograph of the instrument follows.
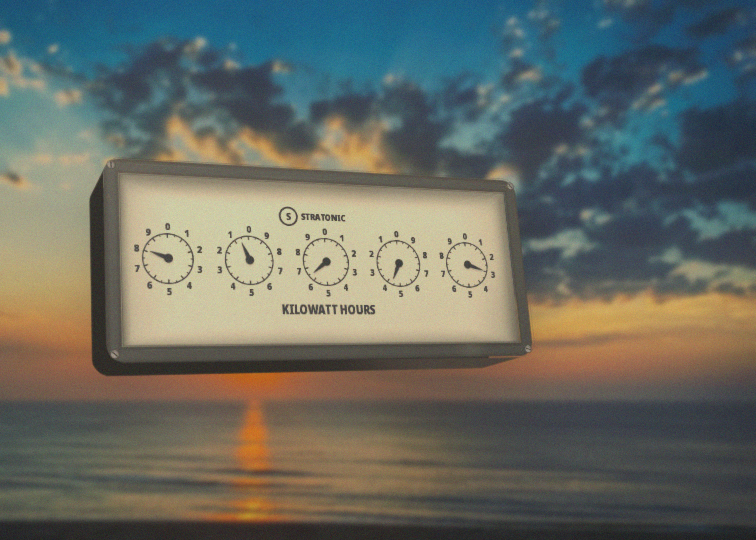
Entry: 80643 kWh
